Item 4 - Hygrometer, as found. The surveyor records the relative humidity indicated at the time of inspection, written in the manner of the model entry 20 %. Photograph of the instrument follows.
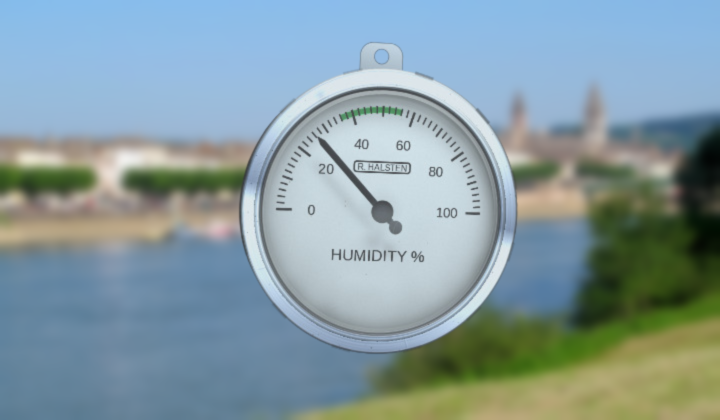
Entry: 26 %
